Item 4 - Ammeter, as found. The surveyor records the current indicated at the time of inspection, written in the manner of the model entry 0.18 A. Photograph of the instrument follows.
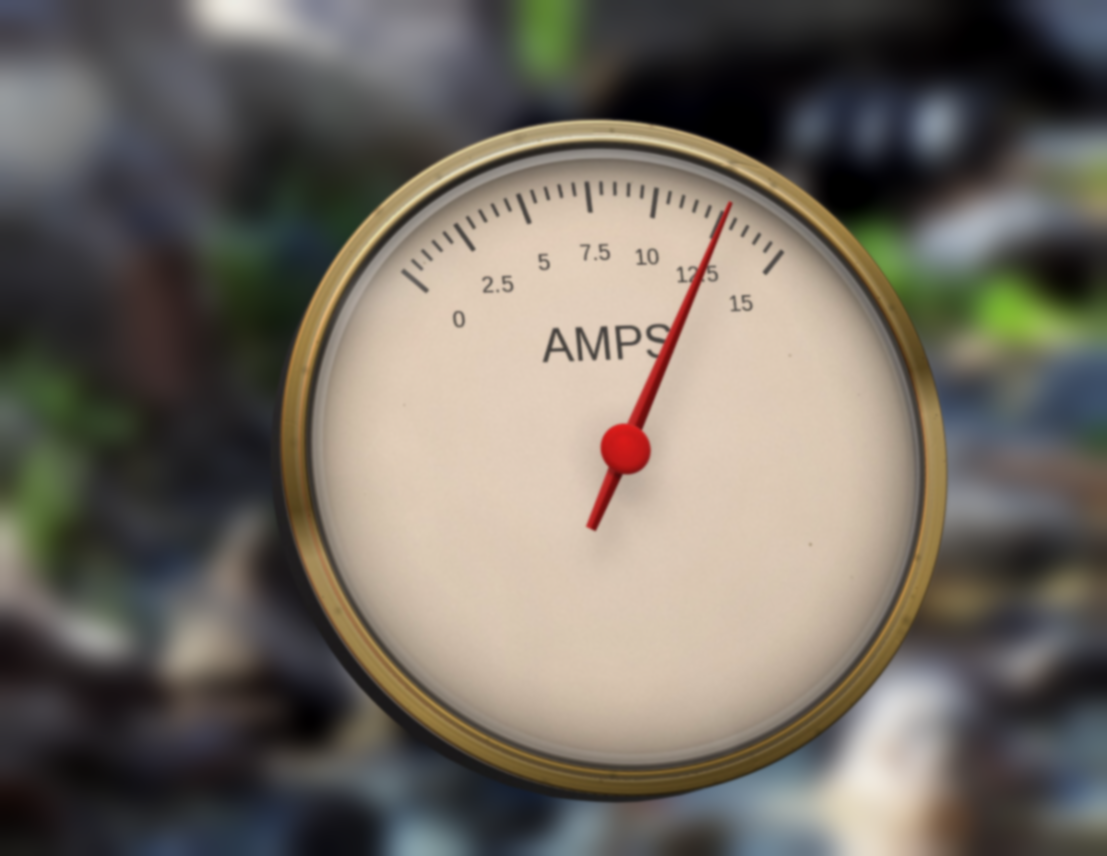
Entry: 12.5 A
